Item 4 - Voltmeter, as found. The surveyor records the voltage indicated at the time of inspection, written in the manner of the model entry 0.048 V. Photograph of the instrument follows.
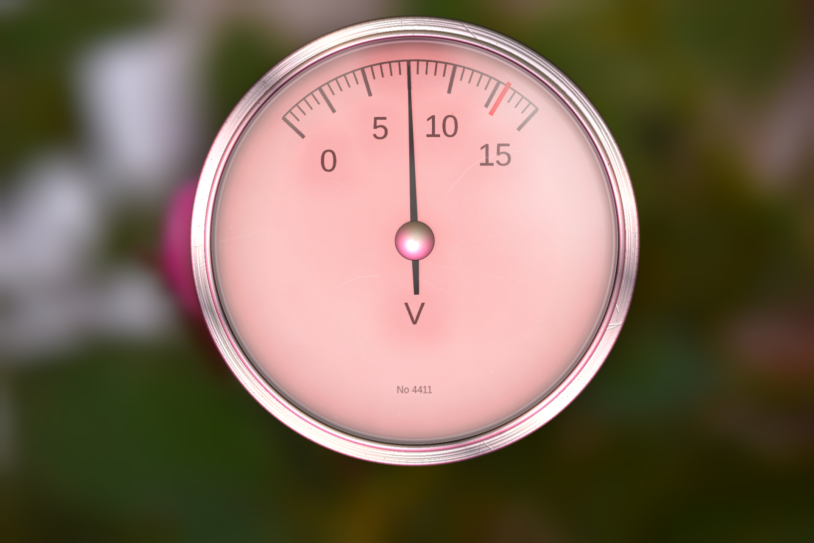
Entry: 7.5 V
